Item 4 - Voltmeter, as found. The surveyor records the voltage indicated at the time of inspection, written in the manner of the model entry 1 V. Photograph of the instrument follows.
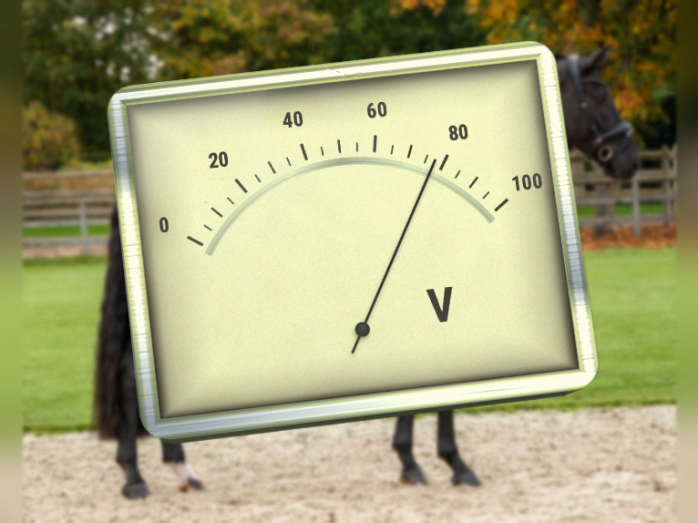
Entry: 77.5 V
